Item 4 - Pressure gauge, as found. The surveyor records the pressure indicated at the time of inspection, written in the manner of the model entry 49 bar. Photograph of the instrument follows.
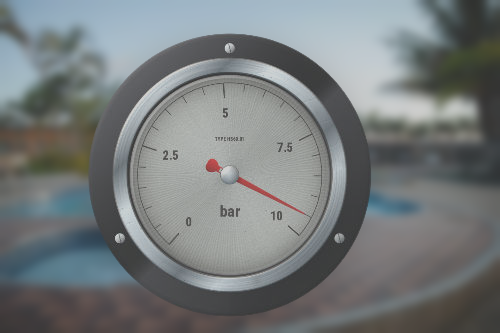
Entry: 9.5 bar
